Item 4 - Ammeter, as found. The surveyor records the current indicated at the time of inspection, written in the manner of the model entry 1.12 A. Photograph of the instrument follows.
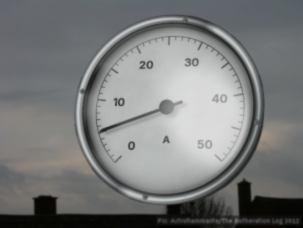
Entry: 5 A
